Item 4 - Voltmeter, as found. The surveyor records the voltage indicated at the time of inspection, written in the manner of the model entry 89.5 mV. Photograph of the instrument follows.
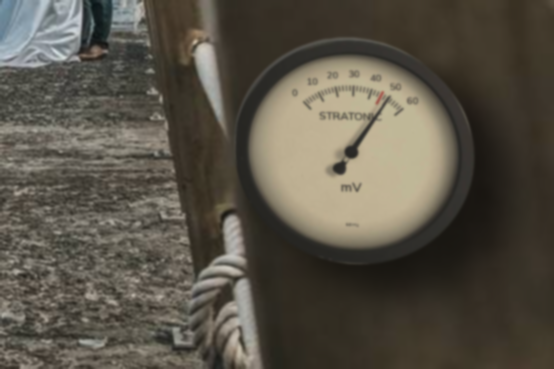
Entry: 50 mV
